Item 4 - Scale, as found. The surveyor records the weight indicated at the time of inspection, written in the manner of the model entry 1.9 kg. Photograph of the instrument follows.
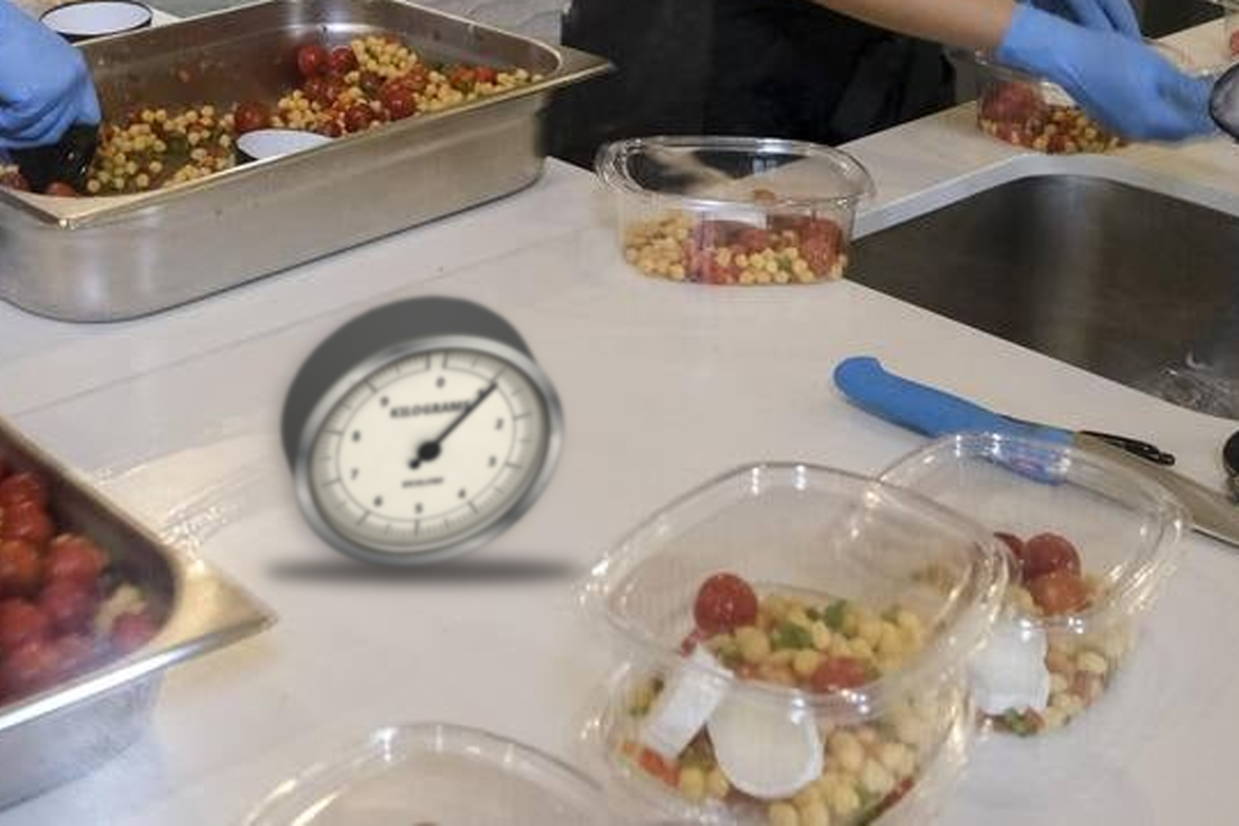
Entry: 1 kg
